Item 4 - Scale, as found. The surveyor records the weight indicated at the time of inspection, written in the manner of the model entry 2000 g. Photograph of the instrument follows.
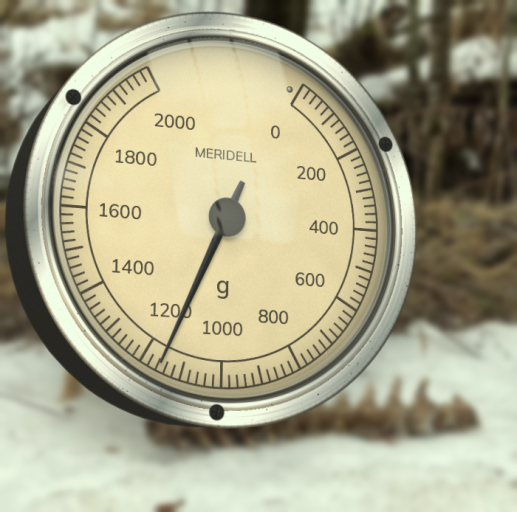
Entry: 1160 g
